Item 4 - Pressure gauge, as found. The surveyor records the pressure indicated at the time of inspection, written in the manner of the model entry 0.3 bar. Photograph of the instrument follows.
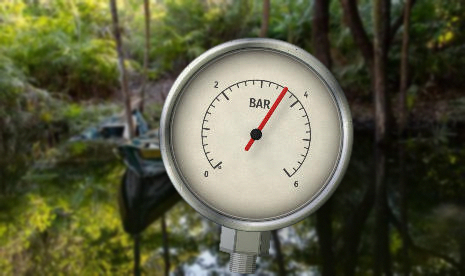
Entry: 3.6 bar
